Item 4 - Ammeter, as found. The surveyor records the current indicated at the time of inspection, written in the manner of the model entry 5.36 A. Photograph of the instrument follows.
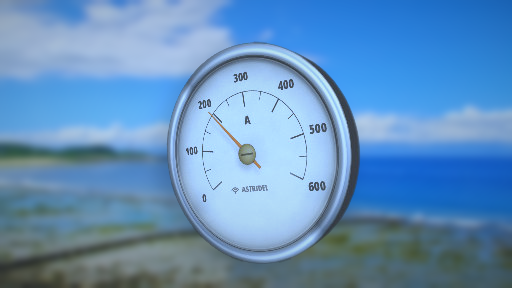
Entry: 200 A
